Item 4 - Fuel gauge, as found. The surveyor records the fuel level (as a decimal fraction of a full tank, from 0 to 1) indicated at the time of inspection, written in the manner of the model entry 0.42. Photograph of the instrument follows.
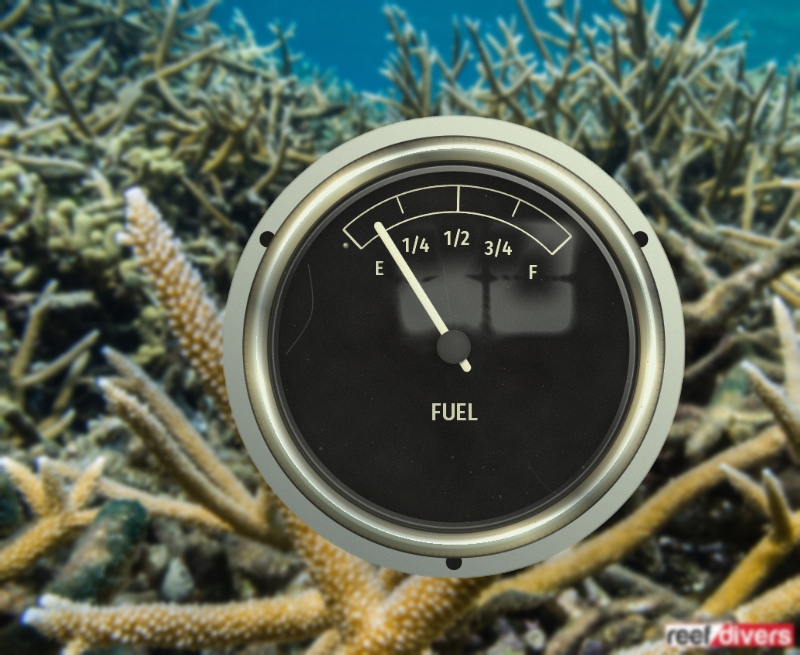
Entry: 0.125
